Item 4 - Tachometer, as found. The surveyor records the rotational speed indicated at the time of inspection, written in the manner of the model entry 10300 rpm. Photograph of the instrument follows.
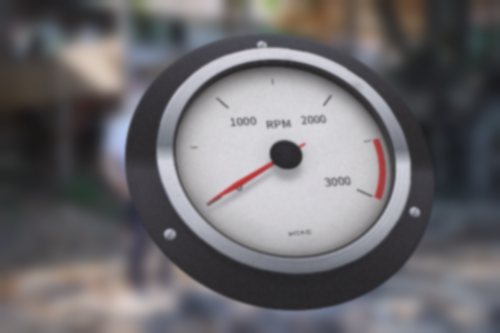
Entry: 0 rpm
